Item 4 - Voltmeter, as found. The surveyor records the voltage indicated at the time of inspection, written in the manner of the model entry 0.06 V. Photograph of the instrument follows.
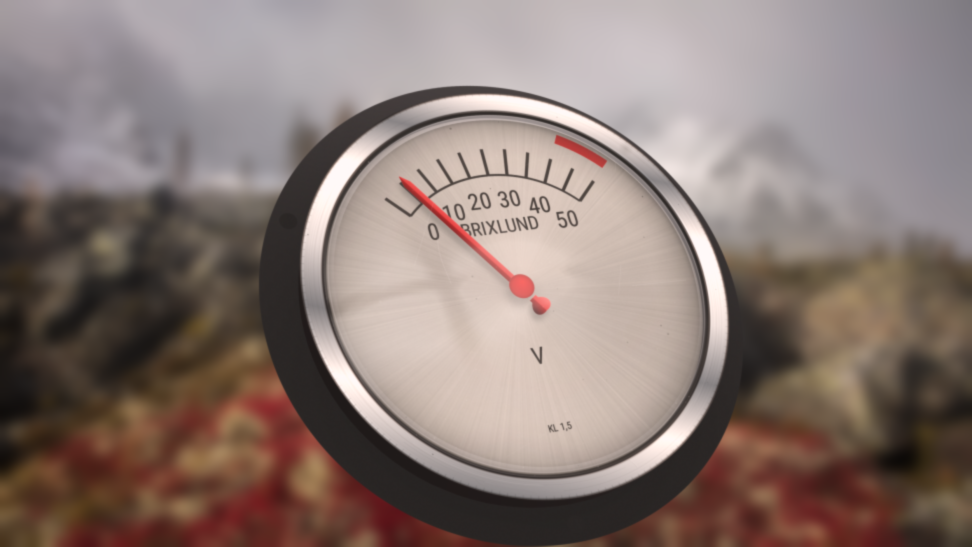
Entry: 5 V
